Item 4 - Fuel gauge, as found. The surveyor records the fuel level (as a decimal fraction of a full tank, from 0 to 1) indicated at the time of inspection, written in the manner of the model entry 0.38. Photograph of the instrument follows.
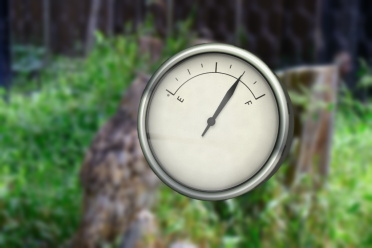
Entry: 0.75
